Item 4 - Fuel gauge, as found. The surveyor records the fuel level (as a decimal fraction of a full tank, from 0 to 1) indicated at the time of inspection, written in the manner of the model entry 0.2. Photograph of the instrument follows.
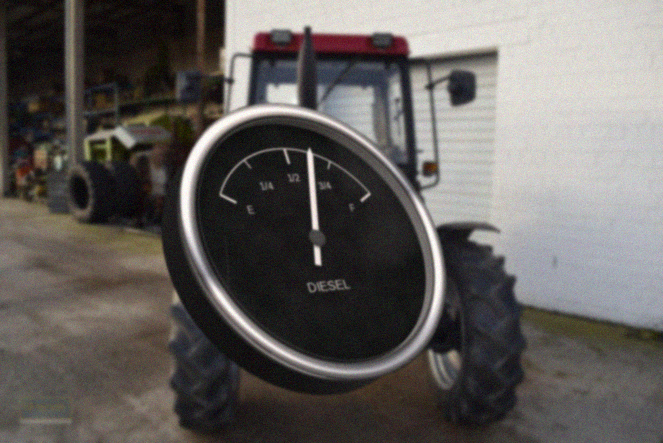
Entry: 0.625
